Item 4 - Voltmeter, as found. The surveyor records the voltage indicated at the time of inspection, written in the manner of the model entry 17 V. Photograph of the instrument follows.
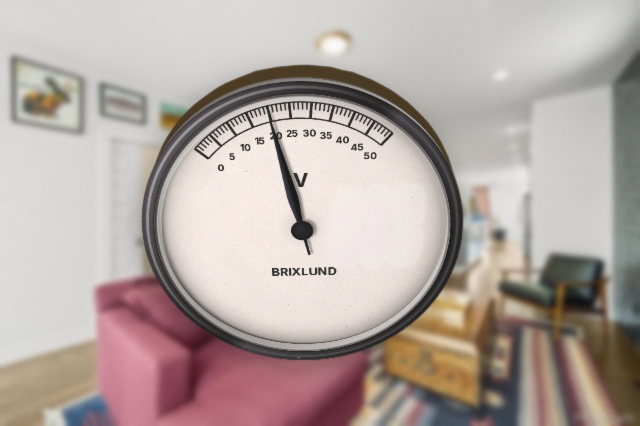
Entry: 20 V
